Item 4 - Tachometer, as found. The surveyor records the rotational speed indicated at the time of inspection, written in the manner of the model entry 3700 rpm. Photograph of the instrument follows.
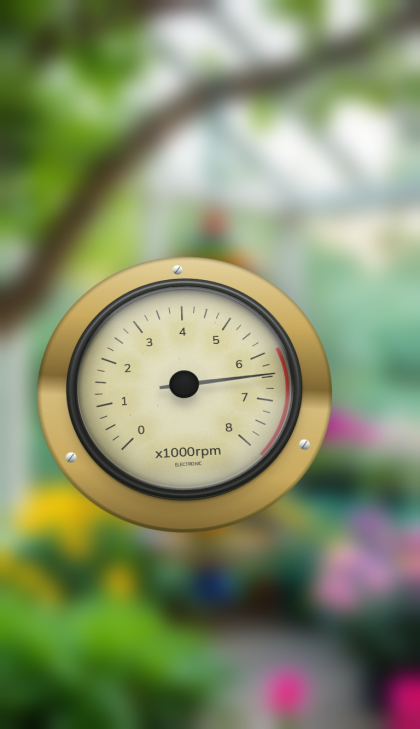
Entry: 6500 rpm
